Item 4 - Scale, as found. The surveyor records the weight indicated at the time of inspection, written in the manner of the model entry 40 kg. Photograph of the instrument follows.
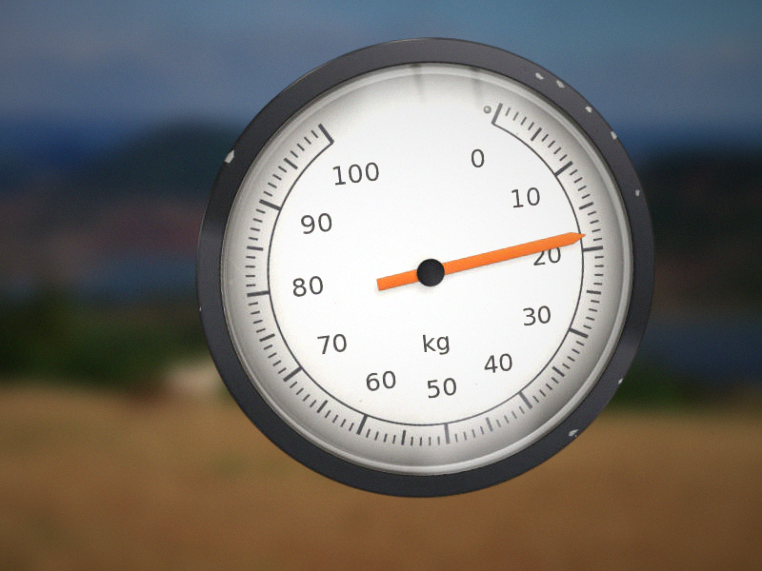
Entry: 18 kg
